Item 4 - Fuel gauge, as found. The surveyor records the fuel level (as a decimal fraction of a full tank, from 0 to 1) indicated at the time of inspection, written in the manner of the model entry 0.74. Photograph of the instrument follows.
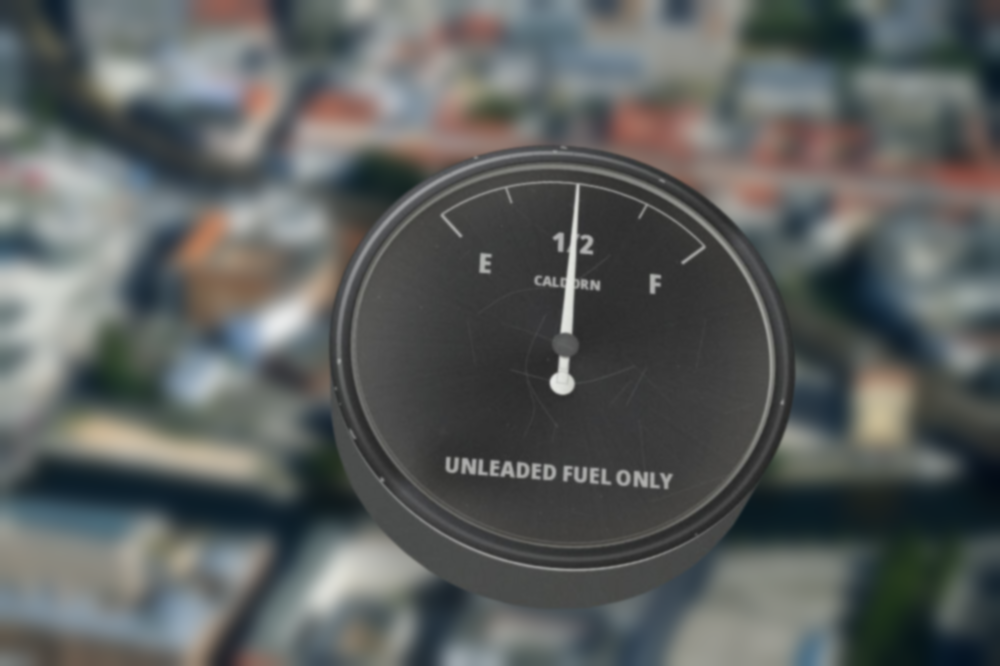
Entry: 0.5
